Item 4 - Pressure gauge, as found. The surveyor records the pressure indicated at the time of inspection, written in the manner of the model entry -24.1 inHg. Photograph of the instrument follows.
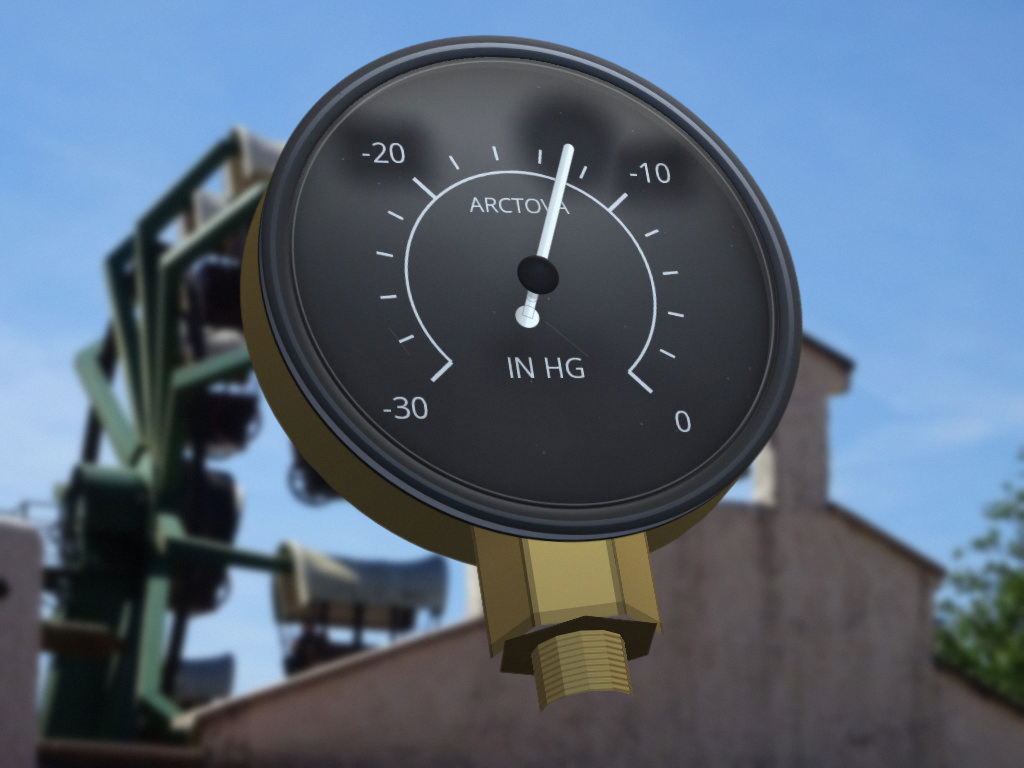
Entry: -13 inHg
